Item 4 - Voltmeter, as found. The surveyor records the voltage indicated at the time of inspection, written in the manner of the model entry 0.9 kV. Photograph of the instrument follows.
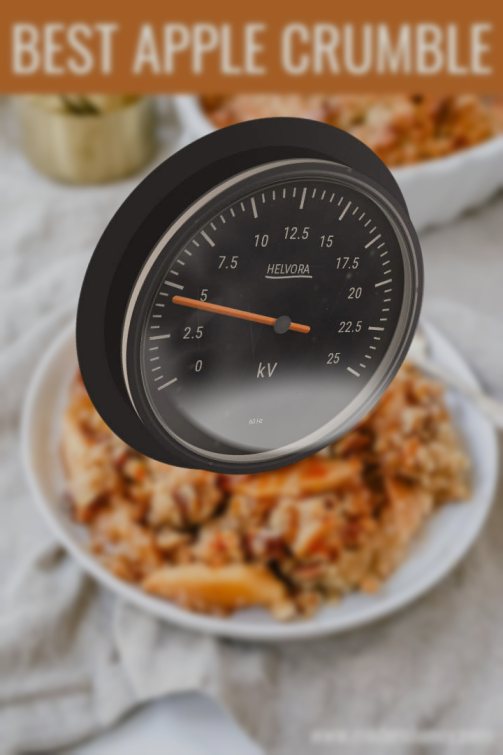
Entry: 4.5 kV
